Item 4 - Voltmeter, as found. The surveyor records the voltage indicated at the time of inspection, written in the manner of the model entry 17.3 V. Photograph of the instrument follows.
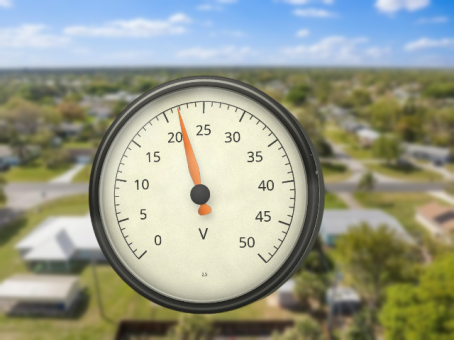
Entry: 22 V
